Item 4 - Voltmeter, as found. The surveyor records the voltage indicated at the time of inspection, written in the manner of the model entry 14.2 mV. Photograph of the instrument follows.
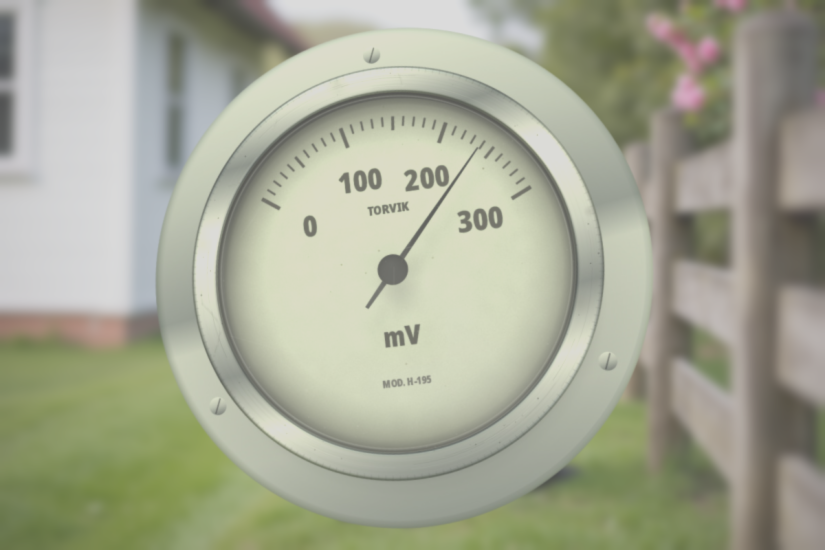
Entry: 240 mV
